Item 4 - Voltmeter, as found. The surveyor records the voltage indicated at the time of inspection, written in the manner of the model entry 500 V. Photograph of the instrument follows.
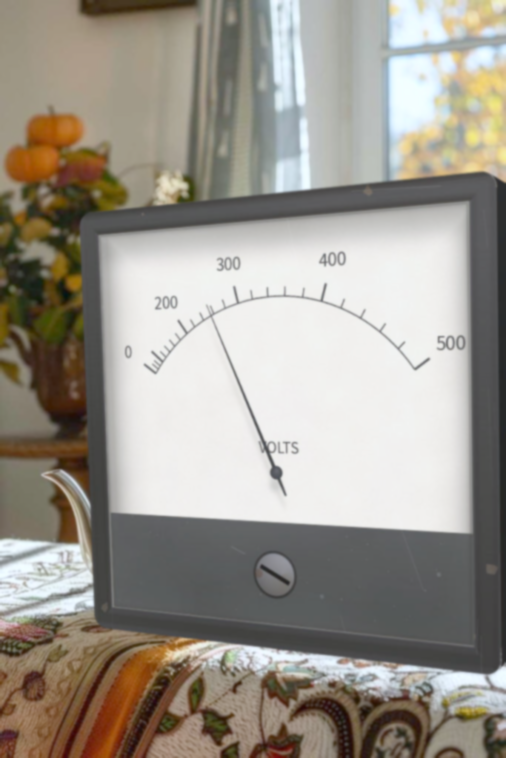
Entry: 260 V
